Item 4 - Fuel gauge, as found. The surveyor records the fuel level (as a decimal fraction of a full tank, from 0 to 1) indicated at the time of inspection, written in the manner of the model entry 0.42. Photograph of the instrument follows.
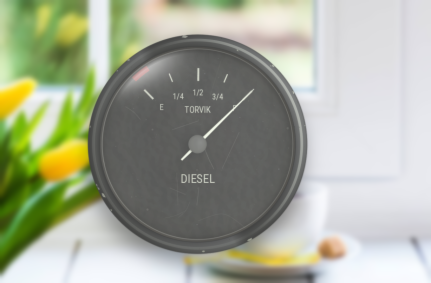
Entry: 1
